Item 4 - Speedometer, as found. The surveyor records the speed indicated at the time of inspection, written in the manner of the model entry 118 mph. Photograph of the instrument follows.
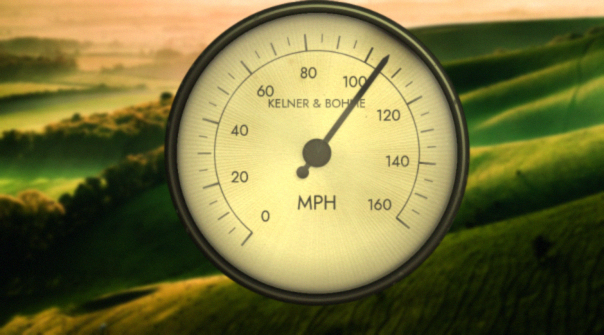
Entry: 105 mph
